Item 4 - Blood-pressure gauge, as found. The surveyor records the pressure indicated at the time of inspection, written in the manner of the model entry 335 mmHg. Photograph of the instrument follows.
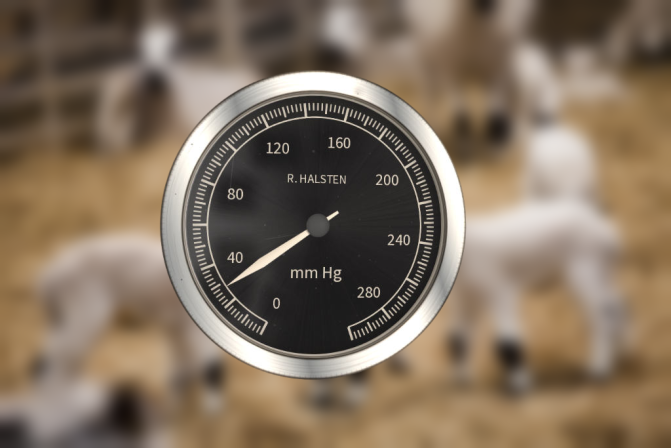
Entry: 28 mmHg
